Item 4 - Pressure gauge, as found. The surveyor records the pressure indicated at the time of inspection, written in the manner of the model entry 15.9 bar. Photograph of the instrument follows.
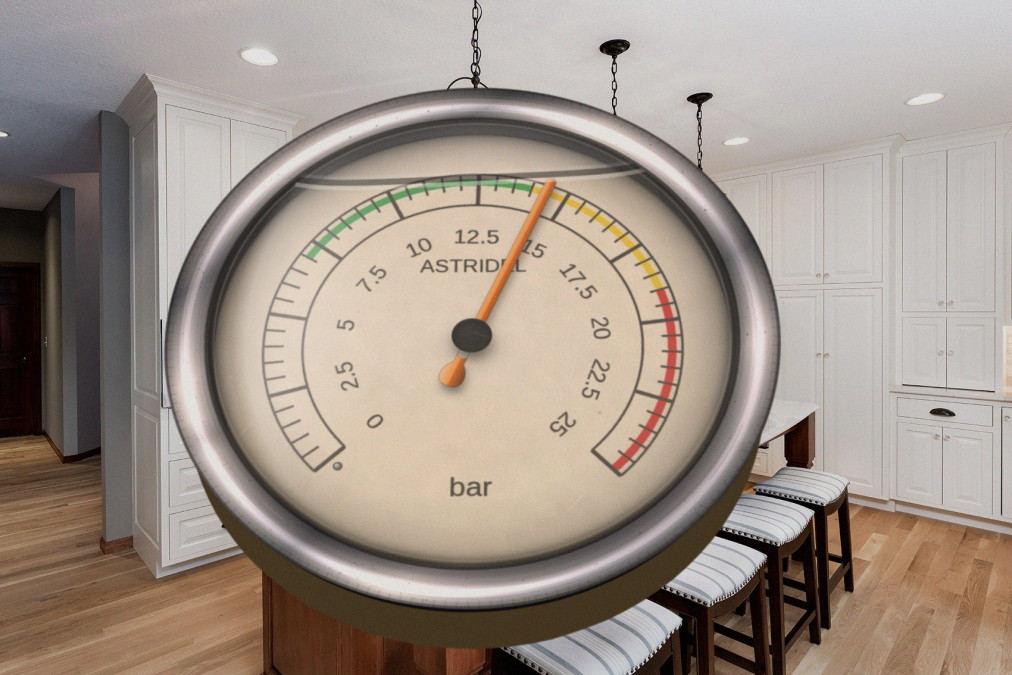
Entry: 14.5 bar
